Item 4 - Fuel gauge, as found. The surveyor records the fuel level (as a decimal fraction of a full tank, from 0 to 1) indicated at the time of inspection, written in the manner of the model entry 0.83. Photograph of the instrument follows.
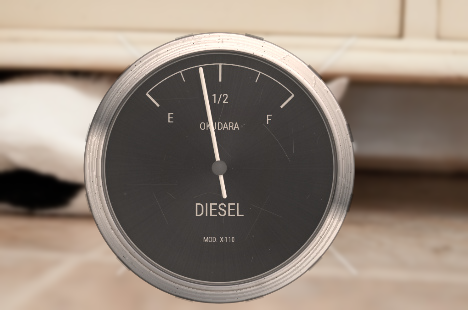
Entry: 0.375
